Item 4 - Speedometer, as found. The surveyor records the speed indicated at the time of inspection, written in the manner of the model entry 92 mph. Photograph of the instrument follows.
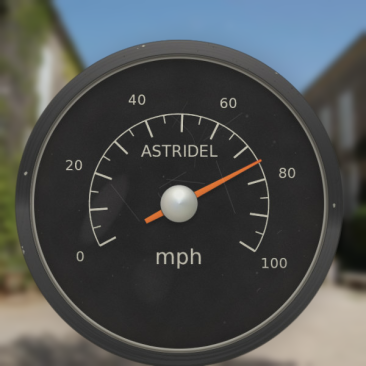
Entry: 75 mph
